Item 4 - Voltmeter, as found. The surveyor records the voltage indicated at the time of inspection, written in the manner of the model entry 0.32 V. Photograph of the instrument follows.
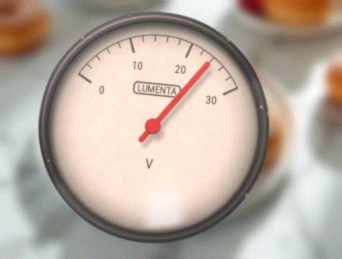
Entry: 24 V
